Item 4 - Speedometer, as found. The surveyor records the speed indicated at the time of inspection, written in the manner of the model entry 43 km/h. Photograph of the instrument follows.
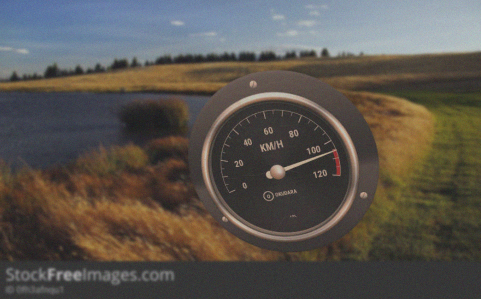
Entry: 105 km/h
